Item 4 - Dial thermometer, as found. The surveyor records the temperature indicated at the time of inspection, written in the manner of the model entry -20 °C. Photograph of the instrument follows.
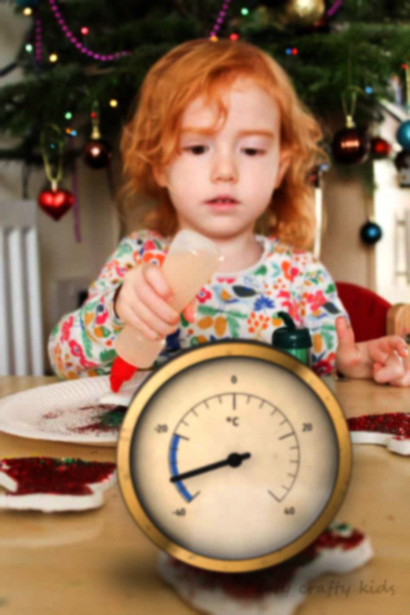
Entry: -32 °C
